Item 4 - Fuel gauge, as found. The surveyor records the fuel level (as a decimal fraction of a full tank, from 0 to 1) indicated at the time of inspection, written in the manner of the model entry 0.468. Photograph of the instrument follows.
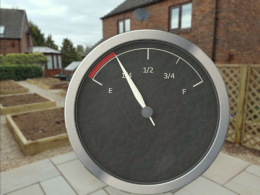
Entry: 0.25
